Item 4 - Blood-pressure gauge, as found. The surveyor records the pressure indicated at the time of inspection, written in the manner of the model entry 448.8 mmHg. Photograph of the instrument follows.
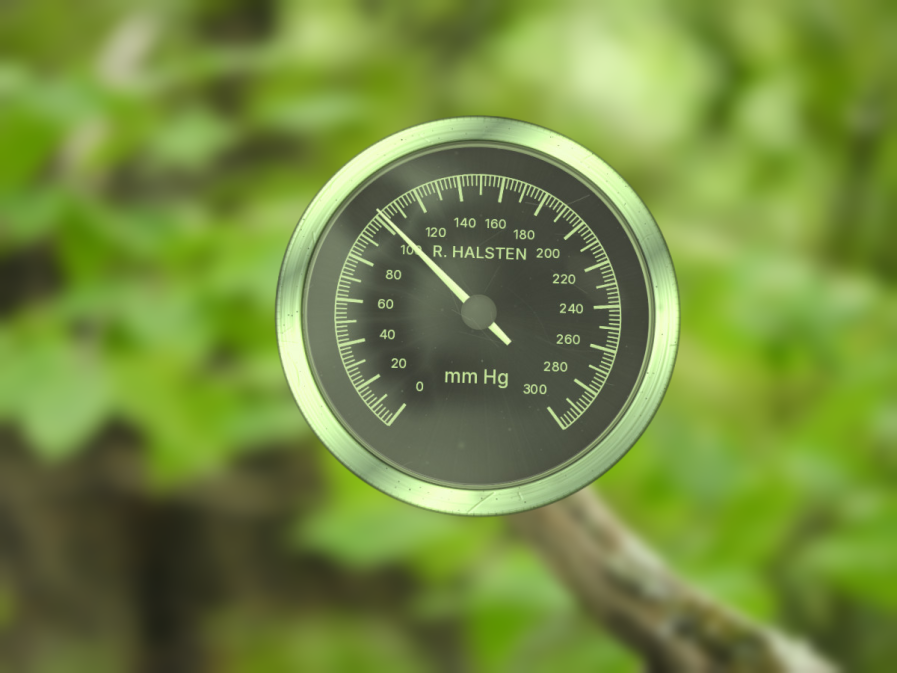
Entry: 102 mmHg
